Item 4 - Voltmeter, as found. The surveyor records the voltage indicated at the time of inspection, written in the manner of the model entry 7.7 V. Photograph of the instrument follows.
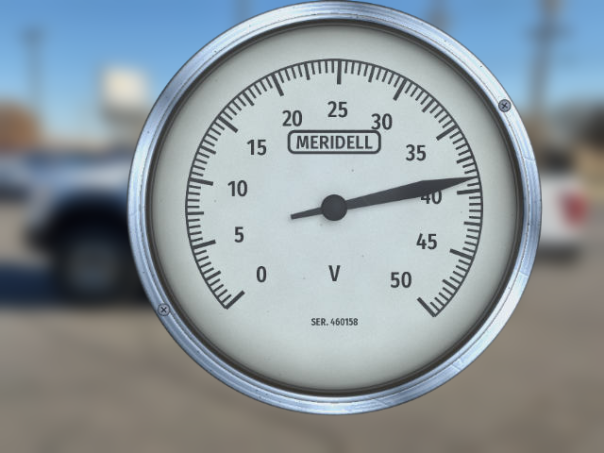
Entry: 39 V
